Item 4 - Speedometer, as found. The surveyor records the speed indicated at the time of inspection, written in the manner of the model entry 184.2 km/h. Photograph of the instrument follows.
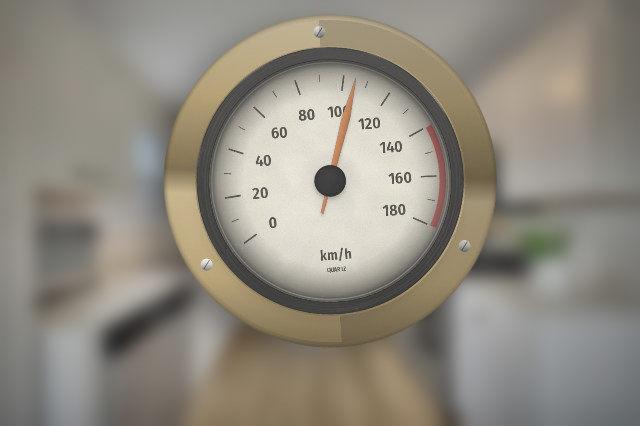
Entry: 105 km/h
